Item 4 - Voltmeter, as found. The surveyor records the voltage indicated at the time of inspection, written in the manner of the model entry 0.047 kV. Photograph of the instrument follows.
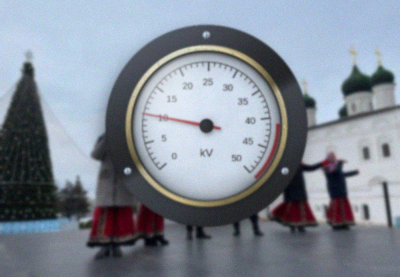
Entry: 10 kV
